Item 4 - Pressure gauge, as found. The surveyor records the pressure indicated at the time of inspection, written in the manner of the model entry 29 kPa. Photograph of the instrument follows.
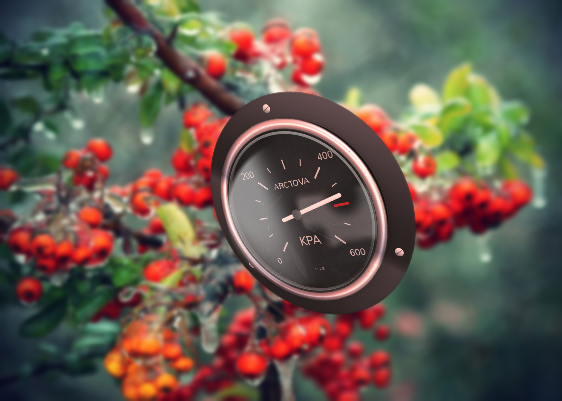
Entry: 475 kPa
